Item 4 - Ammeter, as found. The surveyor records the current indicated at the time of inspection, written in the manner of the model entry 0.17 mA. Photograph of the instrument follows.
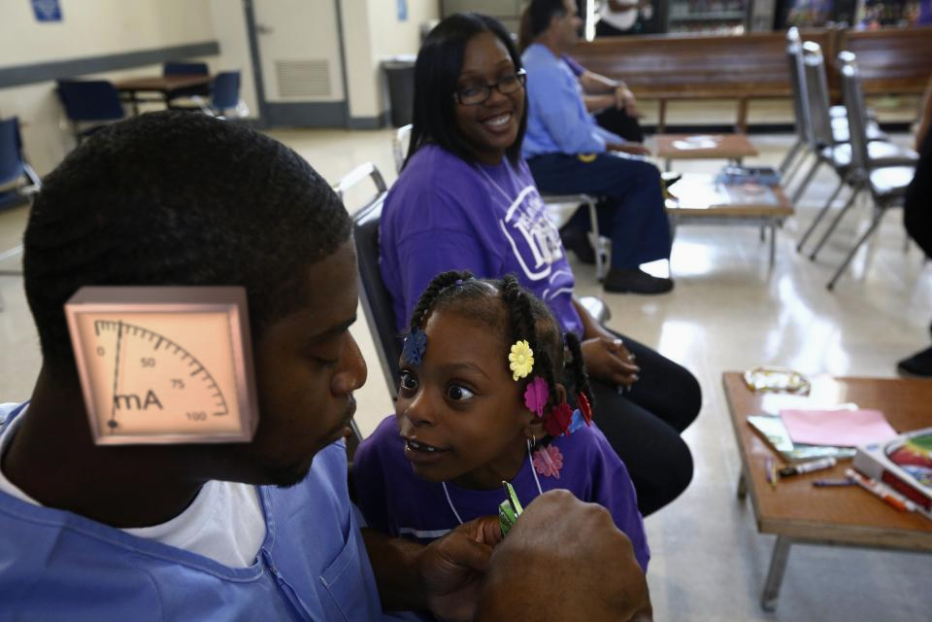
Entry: 25 mA
